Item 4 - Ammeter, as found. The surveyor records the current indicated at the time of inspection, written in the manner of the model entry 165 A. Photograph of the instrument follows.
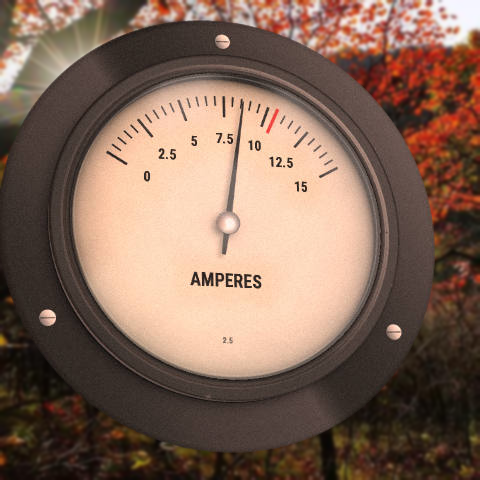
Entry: 8.5 A
